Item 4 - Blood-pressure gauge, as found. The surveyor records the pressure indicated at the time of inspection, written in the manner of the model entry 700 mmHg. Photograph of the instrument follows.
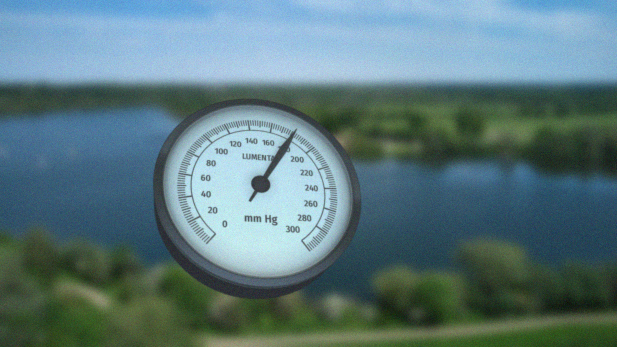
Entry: 180 mmHg
